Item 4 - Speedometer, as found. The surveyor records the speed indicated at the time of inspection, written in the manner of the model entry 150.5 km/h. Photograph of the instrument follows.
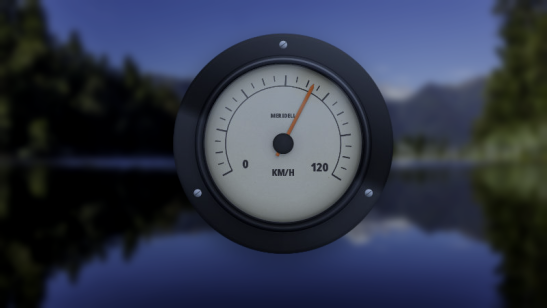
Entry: 72.5 km/h
